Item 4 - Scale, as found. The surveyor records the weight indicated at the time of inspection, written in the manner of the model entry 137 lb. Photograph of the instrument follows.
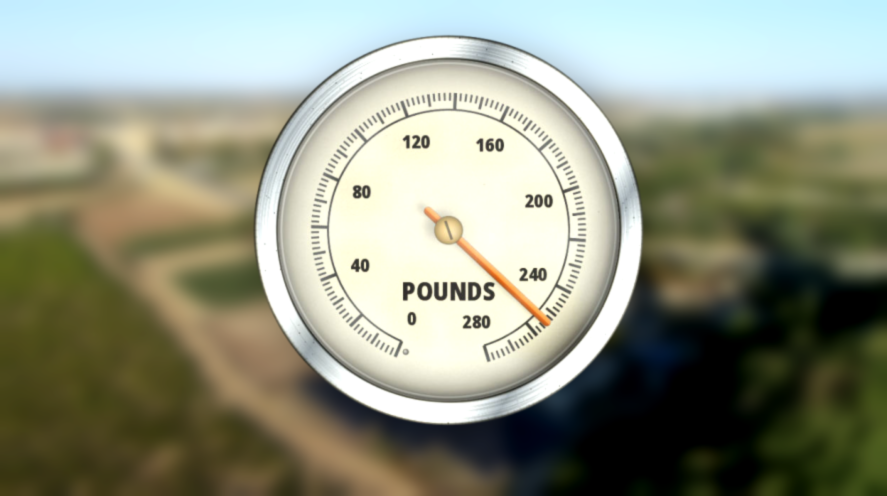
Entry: 254 lb
